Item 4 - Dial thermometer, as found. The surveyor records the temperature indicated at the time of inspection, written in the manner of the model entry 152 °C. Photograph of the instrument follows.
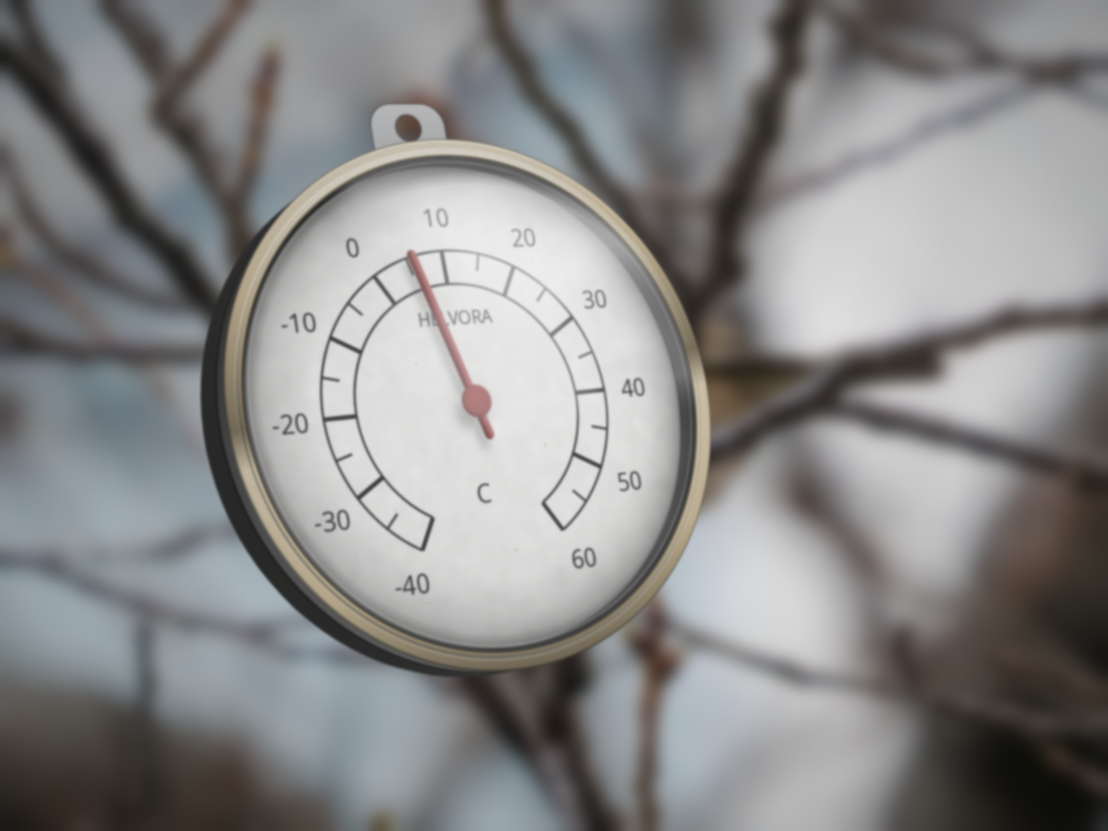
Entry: 5 °C
